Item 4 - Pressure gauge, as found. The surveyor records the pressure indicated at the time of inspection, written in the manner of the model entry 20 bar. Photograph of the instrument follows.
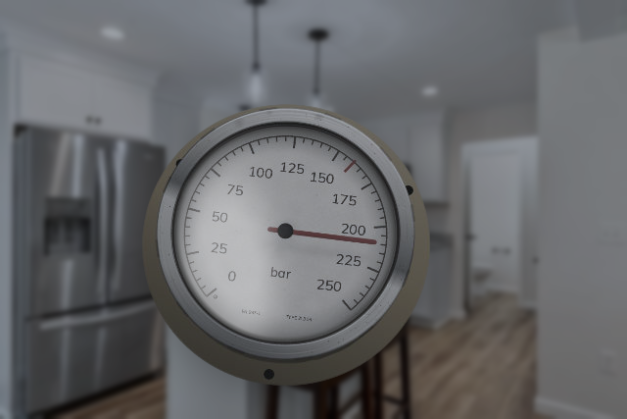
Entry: 210 bar
